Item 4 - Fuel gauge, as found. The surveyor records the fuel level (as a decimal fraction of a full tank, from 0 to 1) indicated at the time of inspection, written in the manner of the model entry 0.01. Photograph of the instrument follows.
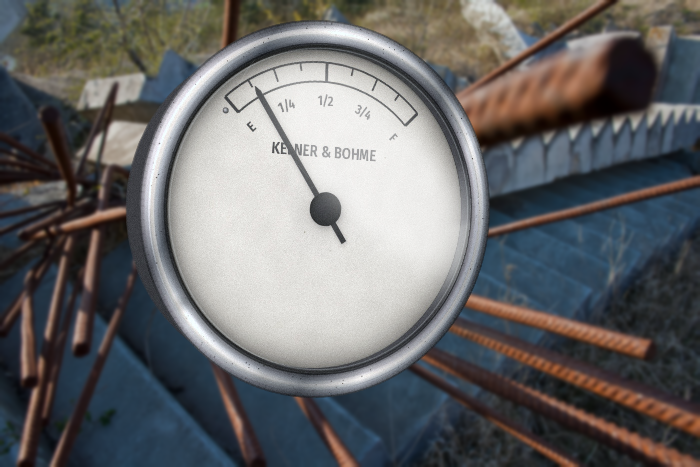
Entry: 0.125
